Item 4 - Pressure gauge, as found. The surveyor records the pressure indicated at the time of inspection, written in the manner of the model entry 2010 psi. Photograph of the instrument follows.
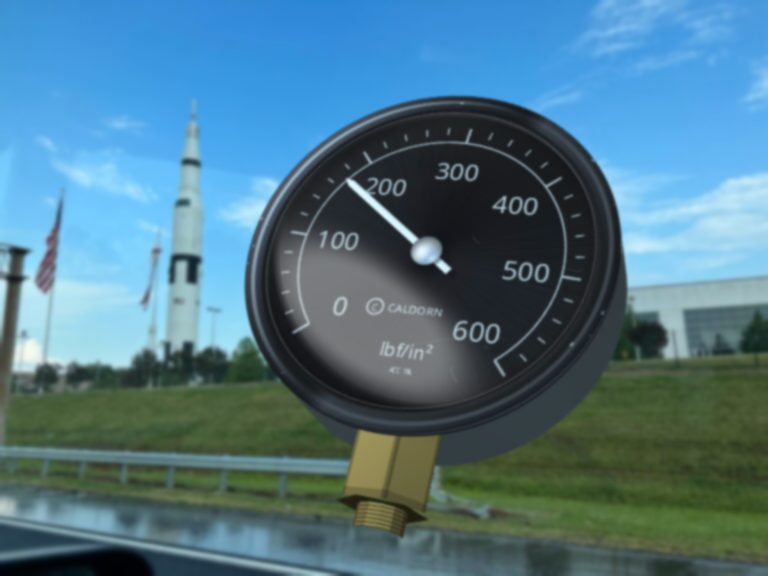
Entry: 170 psi
